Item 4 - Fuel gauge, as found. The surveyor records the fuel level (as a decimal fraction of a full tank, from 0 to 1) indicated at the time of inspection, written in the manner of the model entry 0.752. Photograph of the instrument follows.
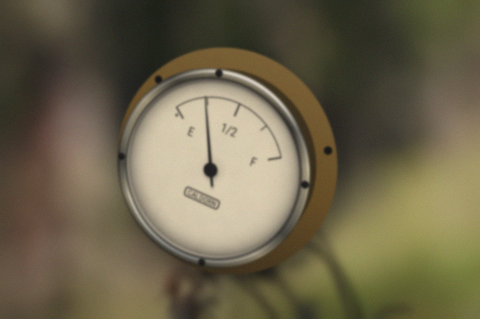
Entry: 0.25
